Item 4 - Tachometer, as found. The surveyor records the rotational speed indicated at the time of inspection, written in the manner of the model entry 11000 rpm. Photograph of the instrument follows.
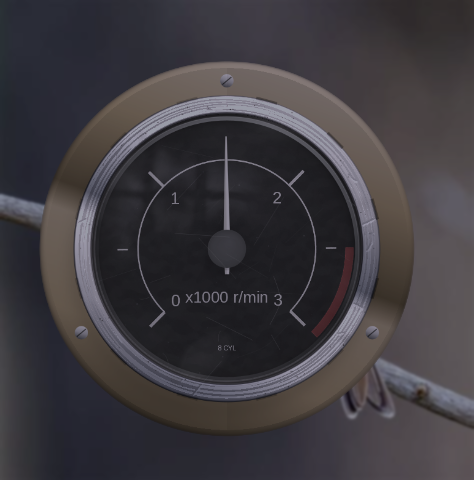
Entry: 1500 rpm
